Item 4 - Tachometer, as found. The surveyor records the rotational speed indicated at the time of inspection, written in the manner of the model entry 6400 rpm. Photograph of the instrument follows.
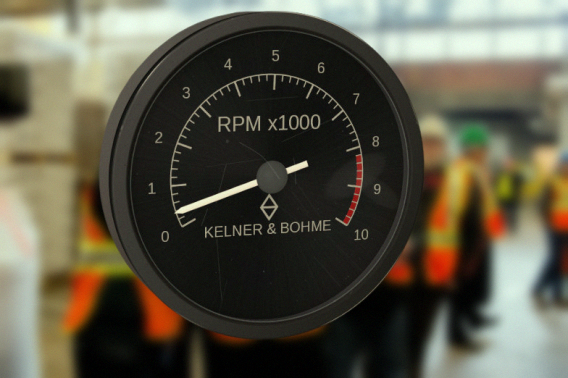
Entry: 400 rpm
